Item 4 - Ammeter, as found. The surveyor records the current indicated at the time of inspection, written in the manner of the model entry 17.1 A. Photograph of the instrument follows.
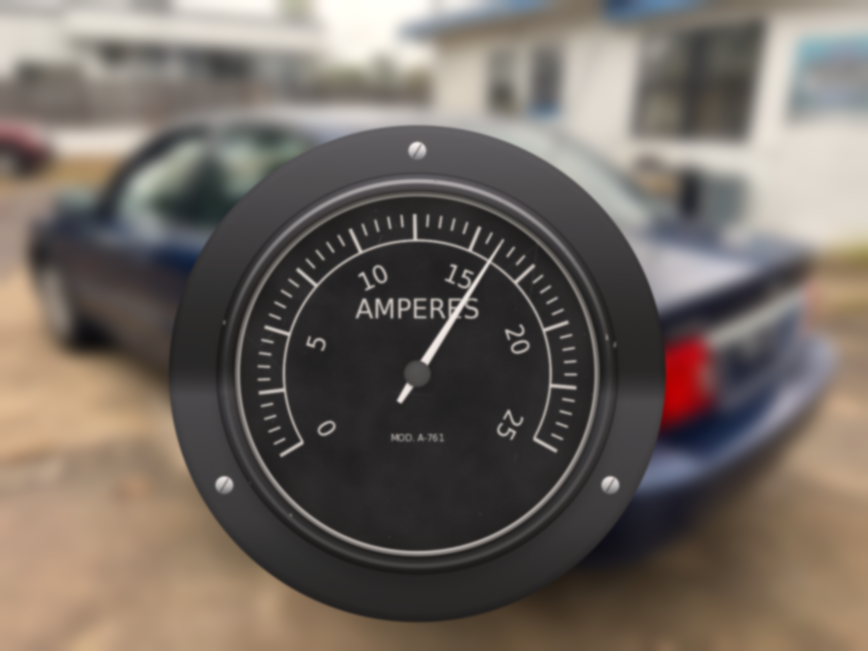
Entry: 16 A
